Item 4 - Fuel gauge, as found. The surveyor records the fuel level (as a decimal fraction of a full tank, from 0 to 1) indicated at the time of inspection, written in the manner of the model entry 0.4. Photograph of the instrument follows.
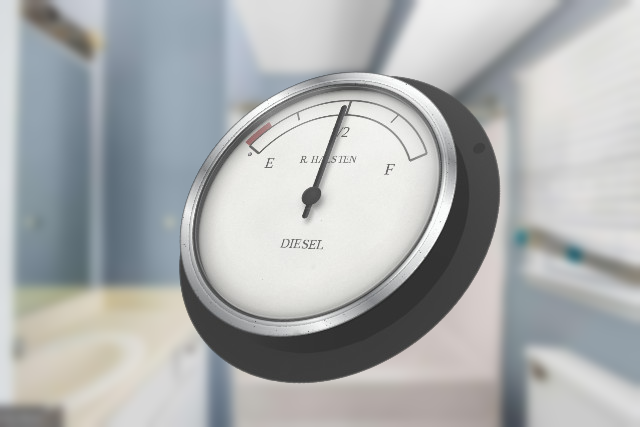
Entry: 0.5
